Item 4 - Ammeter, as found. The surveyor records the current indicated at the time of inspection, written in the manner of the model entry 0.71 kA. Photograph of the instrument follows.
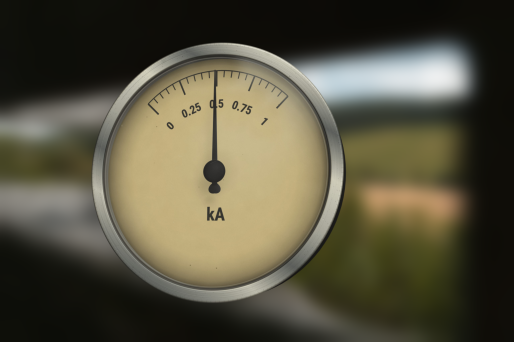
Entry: 0.5 kA
